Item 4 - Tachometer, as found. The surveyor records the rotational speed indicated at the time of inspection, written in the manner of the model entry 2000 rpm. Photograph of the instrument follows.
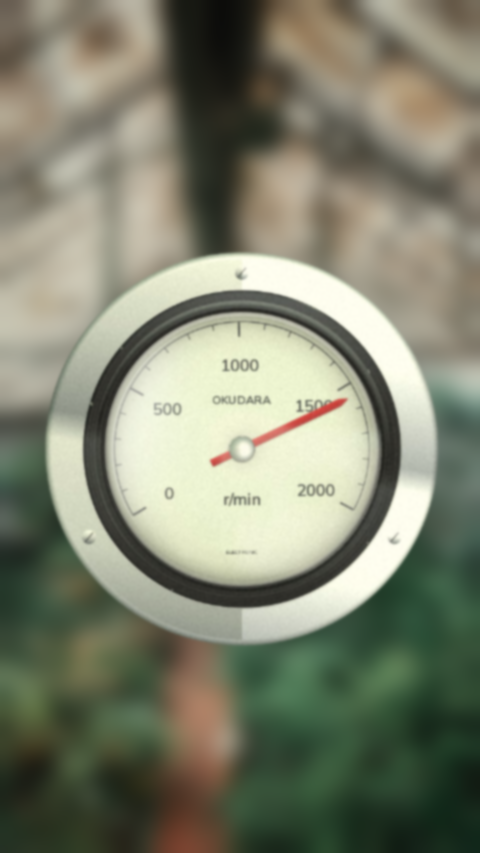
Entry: 1550 rpm
